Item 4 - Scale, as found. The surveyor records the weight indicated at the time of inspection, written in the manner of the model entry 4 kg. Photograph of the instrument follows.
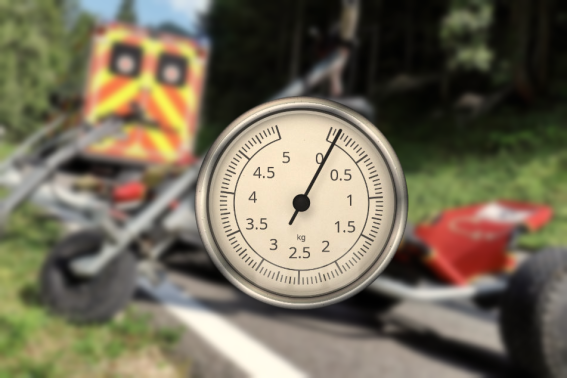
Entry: 0.1 kg
